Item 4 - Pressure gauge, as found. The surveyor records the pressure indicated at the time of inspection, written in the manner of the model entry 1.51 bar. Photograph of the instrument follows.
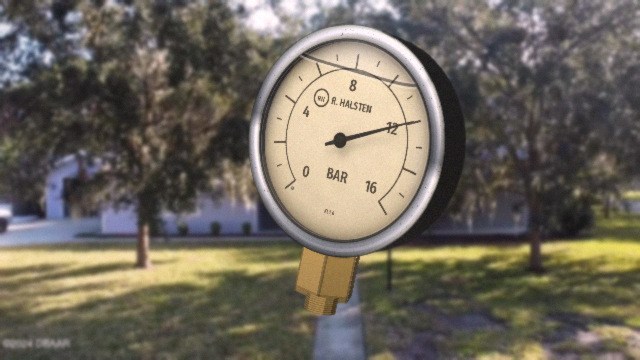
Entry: 12 bar
